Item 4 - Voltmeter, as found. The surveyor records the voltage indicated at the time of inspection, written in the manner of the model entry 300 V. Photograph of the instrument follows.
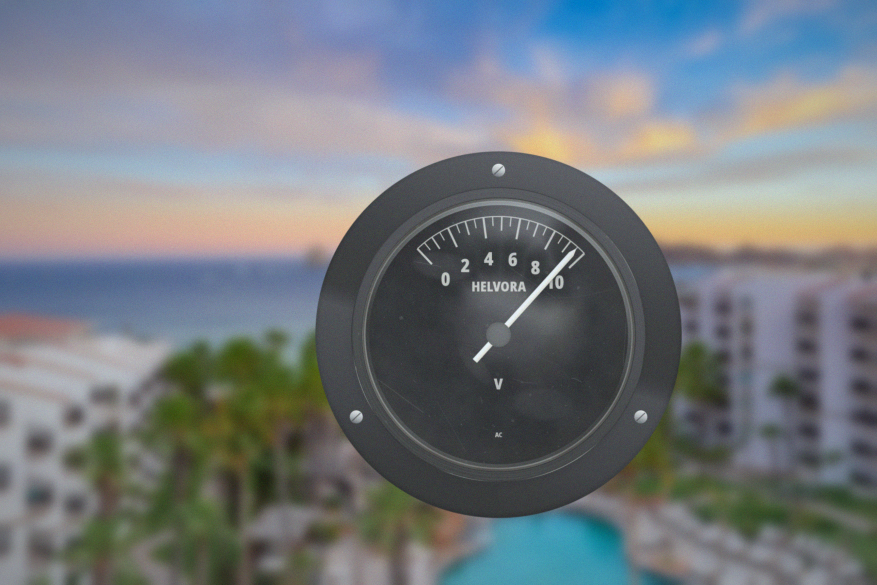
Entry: 9.5 V
